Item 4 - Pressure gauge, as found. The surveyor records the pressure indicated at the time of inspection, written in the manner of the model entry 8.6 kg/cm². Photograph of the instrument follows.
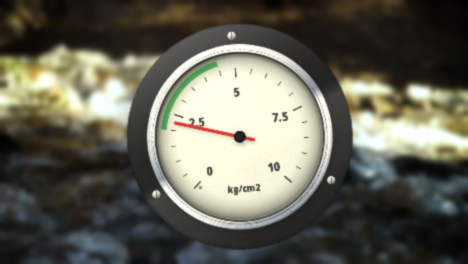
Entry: 2.25 kg/cm²
